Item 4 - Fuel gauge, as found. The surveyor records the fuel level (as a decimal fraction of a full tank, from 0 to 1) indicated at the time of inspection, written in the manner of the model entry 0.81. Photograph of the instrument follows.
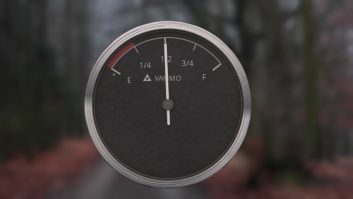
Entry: 0.5
